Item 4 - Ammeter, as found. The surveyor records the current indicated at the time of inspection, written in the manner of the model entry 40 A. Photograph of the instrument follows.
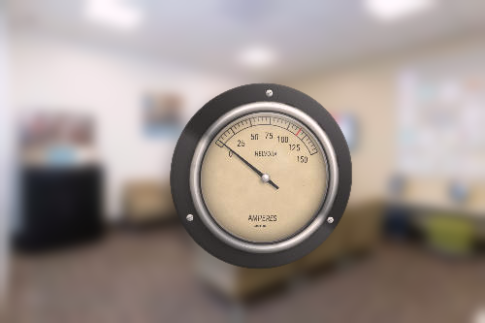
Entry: 5 A
